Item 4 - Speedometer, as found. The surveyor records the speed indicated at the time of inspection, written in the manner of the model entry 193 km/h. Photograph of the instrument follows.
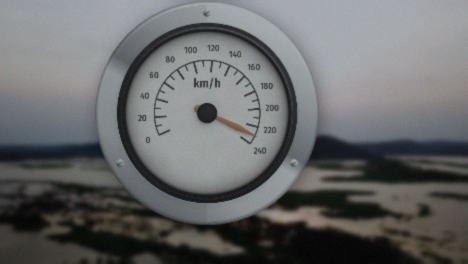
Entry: 230 km/h
